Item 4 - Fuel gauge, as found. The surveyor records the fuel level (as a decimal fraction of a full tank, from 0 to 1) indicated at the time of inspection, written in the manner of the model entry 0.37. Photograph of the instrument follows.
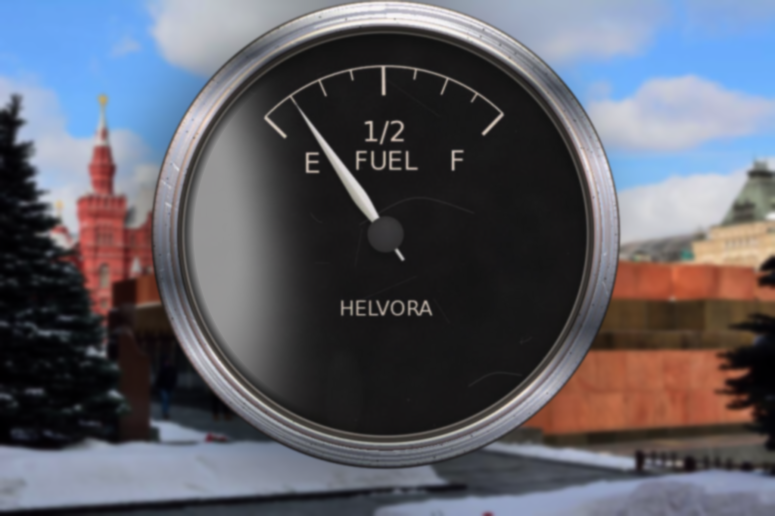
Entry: 0.125
